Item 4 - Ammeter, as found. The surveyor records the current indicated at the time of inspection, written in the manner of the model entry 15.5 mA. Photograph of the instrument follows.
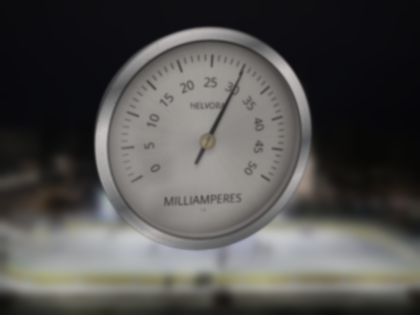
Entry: 30 mA
